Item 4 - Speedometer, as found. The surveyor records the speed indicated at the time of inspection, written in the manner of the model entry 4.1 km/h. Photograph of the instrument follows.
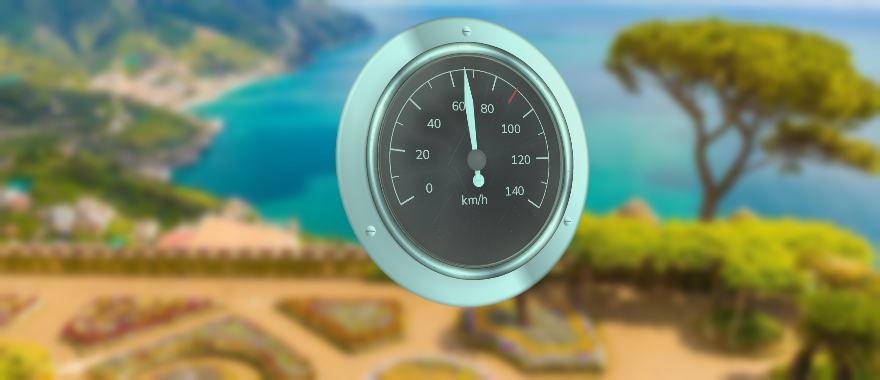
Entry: 65 km/h
